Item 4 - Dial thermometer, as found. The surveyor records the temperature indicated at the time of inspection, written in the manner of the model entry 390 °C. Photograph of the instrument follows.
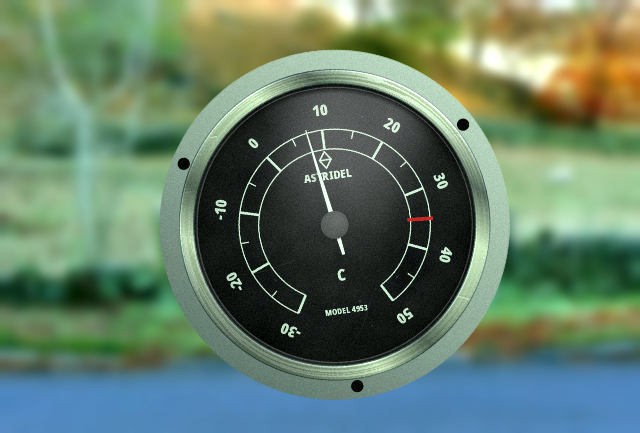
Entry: 7.5 °C
